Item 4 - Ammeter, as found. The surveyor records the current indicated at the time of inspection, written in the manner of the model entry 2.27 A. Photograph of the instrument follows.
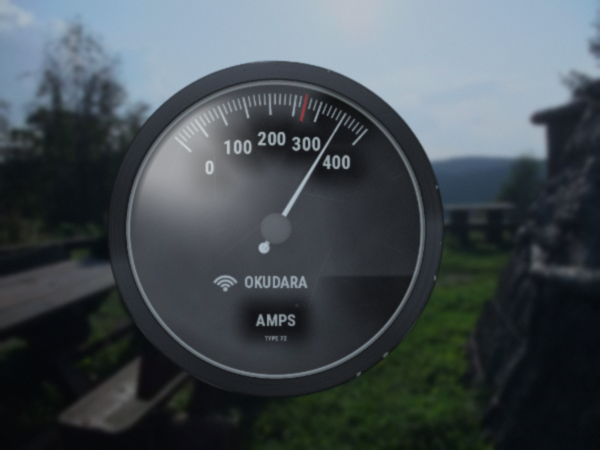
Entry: 350 A
